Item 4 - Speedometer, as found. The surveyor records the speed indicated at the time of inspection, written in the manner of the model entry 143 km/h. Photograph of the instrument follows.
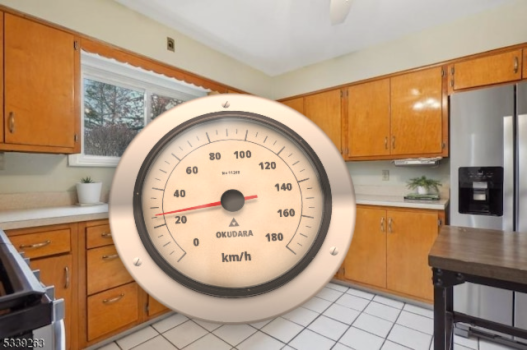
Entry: 25 km/h
